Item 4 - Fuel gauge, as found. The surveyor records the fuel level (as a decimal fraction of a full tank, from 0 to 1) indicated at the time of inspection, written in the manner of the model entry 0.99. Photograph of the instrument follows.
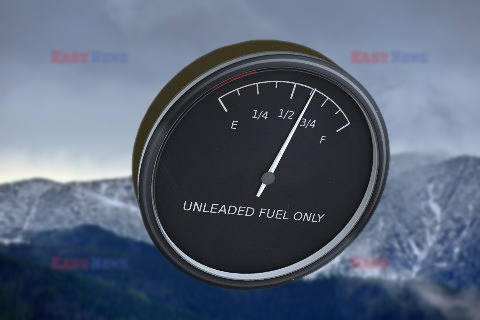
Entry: 0.625
